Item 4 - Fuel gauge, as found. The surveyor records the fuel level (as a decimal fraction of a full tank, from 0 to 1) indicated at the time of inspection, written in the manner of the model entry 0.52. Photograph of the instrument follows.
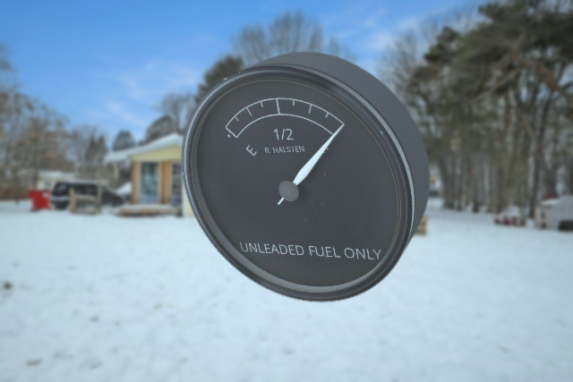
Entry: 1
